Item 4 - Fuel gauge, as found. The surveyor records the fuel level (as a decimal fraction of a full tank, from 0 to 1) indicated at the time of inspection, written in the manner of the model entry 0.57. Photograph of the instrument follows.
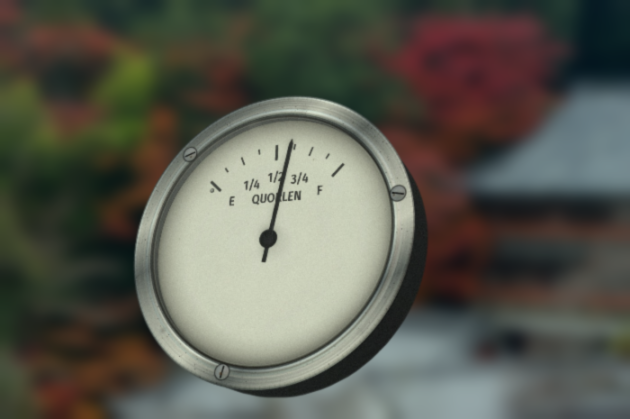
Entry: 0.625
